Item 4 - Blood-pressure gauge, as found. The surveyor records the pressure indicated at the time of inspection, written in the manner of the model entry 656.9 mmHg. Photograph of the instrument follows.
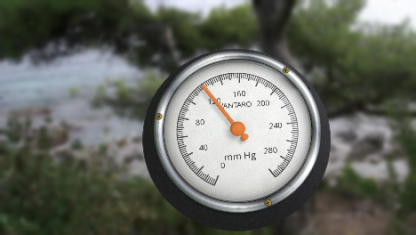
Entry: 120 mmHg
